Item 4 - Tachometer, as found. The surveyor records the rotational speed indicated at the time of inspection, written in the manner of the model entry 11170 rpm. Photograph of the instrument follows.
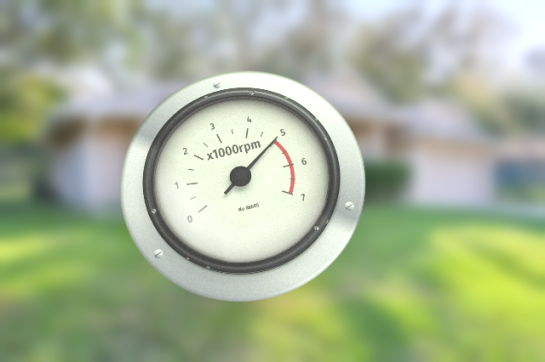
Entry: 5000 rpm
